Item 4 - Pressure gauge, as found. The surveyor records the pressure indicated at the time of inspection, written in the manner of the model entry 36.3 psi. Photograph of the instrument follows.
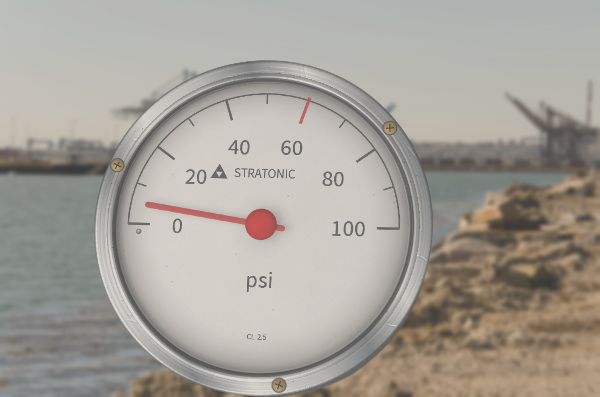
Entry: 5 psi
